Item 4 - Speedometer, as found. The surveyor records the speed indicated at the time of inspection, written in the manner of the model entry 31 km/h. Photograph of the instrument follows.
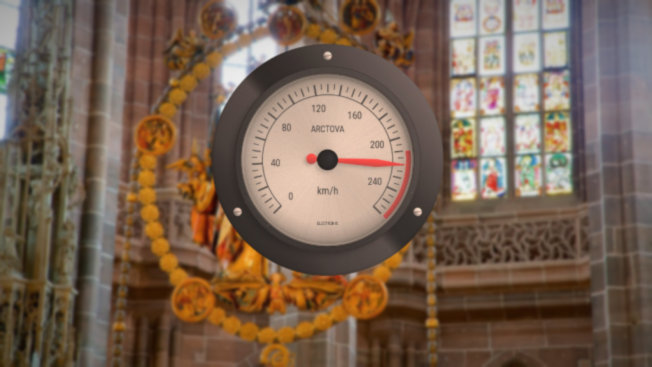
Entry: 220 km/h
